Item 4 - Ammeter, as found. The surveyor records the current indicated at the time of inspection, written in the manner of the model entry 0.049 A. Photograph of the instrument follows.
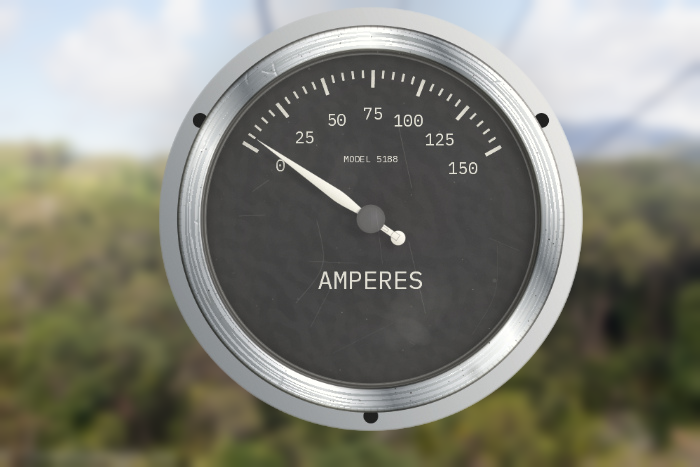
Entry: 5 A
